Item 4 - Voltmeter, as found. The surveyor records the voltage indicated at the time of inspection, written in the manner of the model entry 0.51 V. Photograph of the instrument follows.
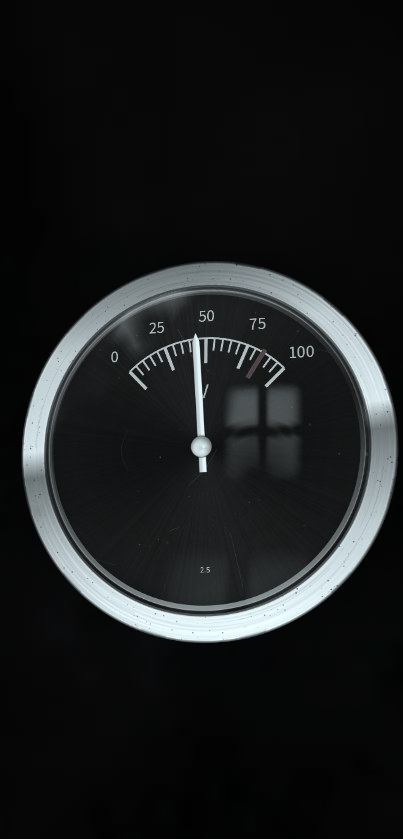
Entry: 45 V
